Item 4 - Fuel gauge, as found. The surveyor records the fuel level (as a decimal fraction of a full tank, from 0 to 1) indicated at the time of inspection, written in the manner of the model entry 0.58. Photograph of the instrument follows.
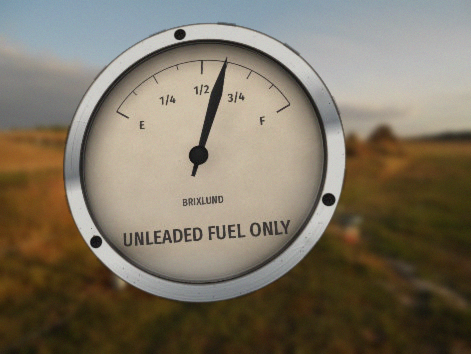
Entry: 0.625
